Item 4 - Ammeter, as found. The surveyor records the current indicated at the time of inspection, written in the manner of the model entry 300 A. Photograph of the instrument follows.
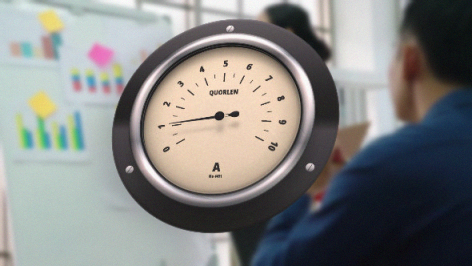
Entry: 1 A
